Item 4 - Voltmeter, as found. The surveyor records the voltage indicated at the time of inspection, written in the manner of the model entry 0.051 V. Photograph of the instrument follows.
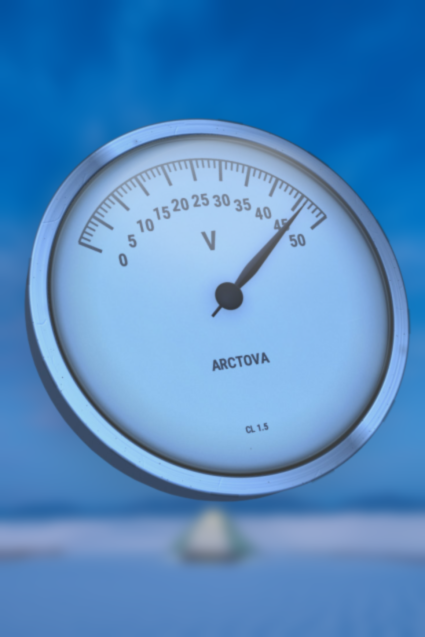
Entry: 46 V
